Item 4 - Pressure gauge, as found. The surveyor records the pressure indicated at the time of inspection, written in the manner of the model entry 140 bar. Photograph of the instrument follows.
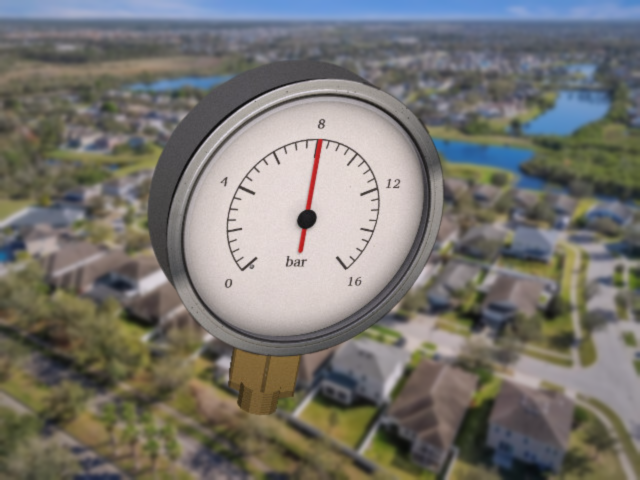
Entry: 8 bar
